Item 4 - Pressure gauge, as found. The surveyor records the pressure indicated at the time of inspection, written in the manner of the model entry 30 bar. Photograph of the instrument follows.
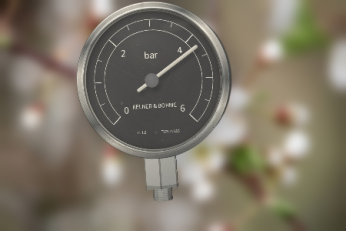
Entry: 4.25 bar
